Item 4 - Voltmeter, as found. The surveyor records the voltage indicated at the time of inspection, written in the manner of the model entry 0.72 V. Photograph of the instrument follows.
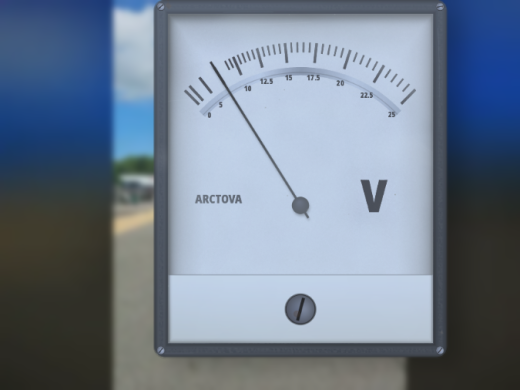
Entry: 7.5 V
